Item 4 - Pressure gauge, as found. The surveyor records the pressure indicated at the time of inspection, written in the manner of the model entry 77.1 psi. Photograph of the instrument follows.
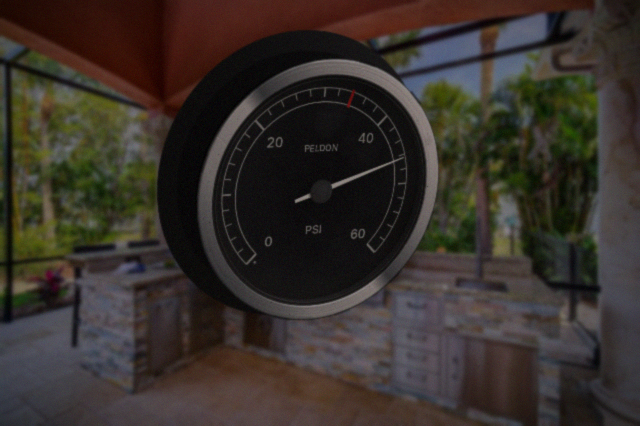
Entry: 46 psi
